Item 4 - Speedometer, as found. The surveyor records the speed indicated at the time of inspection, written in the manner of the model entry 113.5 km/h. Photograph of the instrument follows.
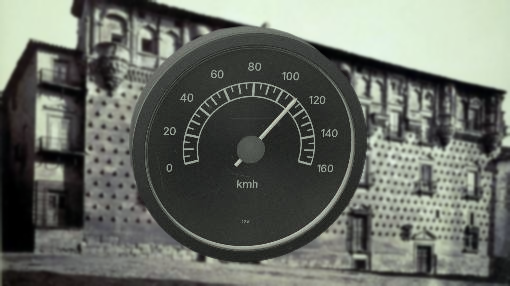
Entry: 110 km/h
